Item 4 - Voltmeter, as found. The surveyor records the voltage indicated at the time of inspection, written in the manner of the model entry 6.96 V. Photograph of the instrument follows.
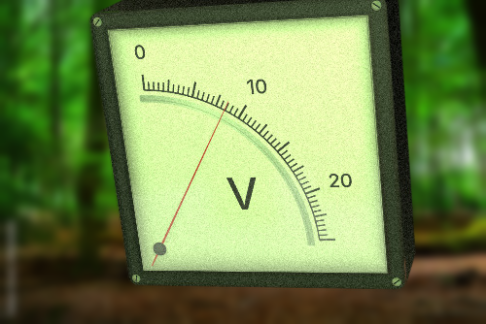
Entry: 8.5 V
